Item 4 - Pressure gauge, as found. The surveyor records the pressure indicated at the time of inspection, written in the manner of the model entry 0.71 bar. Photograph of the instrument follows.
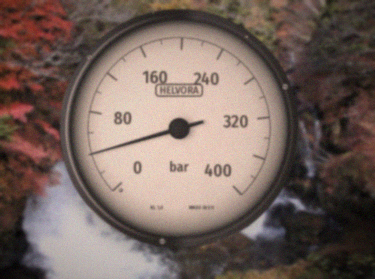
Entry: 40 bar
